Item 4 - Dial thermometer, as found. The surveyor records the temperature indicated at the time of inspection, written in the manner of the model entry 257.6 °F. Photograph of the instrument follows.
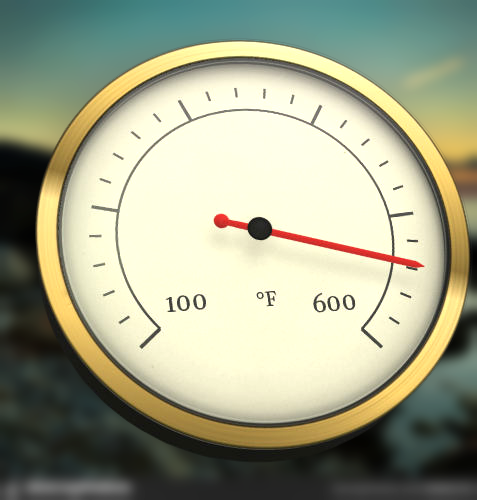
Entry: 540 °F
